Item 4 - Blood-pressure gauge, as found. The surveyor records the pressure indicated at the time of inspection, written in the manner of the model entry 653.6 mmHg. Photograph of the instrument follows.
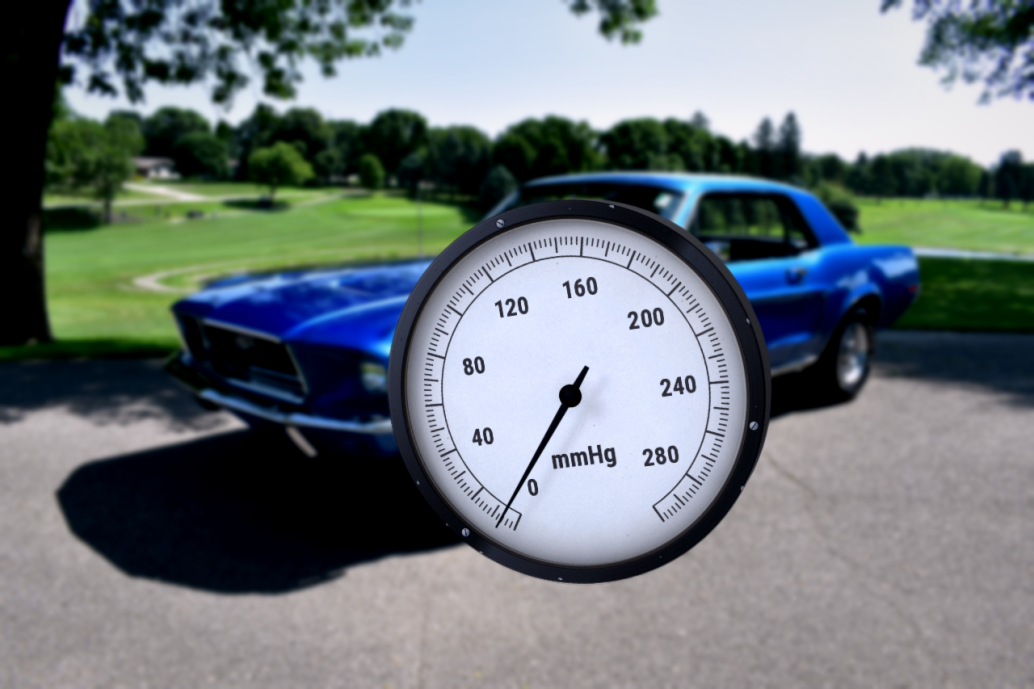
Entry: 6 mmHg
